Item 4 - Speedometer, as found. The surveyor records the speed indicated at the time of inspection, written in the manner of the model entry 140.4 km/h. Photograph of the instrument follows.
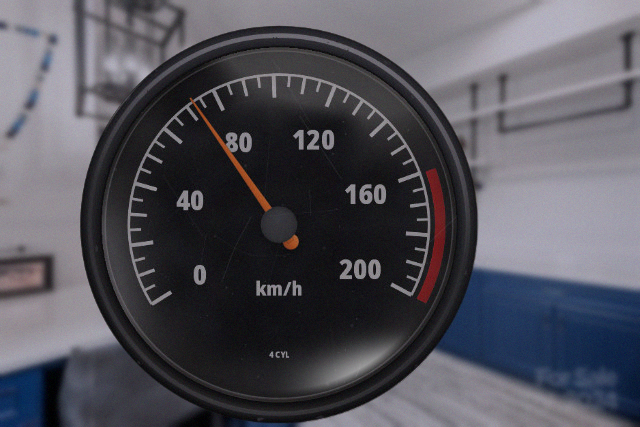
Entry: 72.5 km/h
